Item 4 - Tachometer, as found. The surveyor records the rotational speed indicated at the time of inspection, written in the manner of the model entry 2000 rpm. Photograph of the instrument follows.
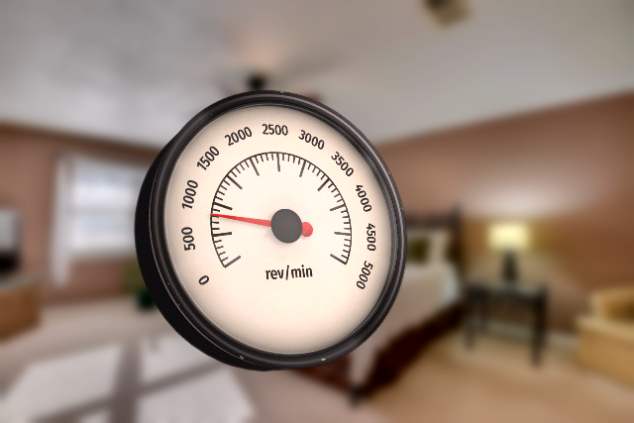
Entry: 800 rpm
